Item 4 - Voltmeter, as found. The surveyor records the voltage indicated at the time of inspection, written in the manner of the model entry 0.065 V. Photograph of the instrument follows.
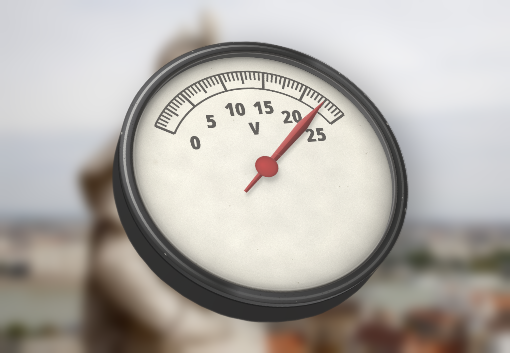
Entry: 22.5 V
